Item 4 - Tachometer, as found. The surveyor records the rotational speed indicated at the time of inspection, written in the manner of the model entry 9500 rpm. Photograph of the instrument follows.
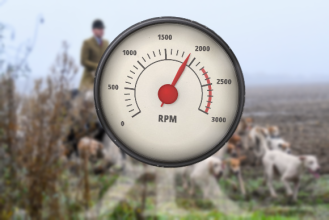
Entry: 1900 rpm
